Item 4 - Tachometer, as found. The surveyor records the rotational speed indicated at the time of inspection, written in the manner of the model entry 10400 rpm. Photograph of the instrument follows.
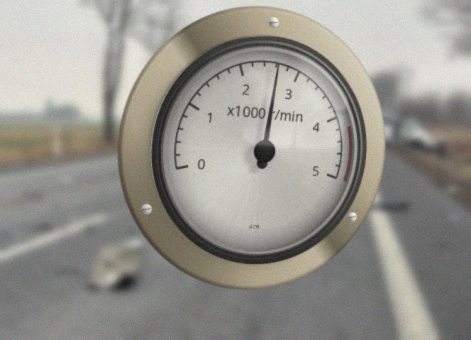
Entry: 2600 rpm
